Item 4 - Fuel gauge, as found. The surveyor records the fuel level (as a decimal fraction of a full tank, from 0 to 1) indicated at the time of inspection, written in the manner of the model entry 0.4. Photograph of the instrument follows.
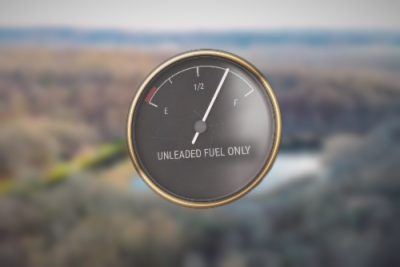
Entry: 0.75
